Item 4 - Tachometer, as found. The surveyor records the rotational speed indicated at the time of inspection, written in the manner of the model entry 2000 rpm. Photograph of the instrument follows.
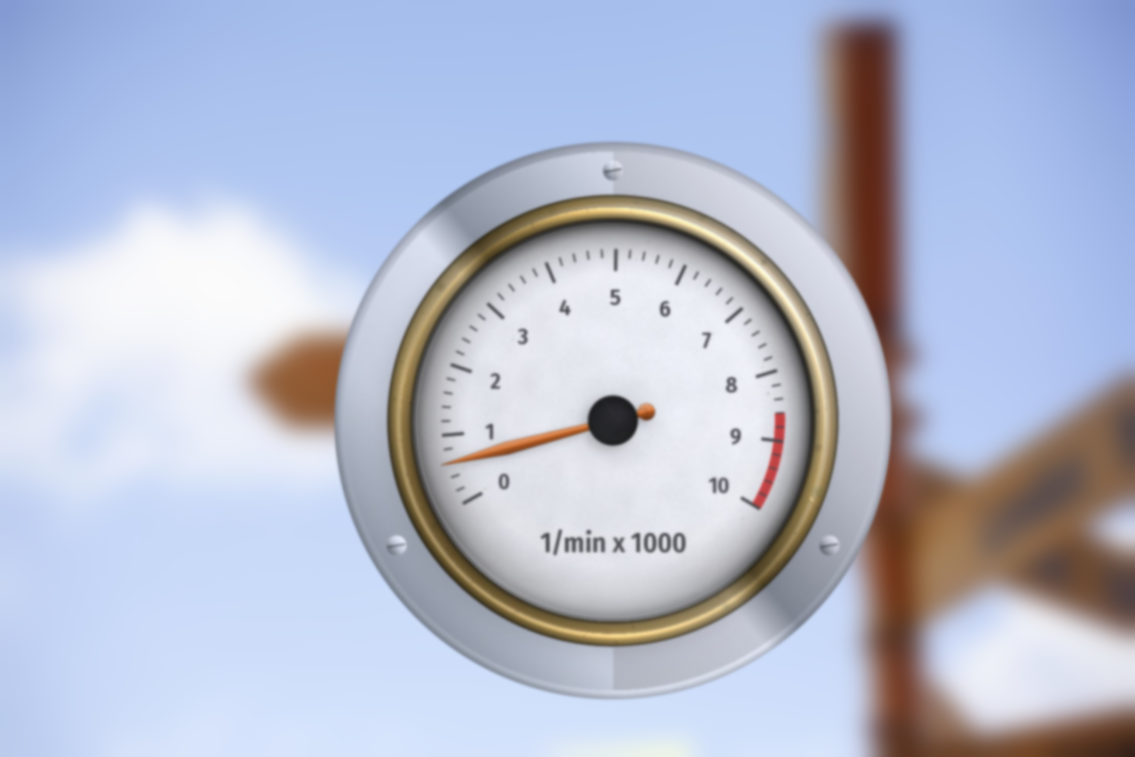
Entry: 600 rpm
